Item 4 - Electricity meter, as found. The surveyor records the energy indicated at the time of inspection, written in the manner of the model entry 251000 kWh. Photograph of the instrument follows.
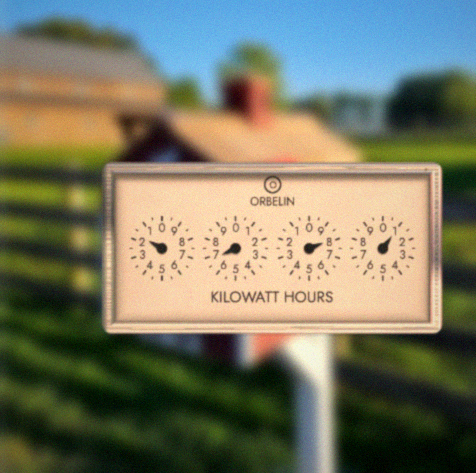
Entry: 1681 kWh
